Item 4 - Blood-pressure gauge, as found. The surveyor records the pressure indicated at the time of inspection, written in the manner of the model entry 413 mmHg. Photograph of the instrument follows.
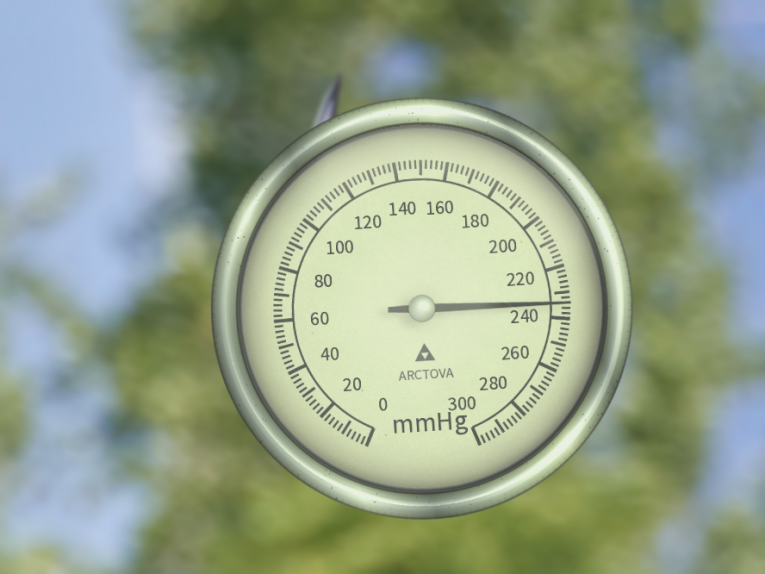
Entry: 234 mmHg
